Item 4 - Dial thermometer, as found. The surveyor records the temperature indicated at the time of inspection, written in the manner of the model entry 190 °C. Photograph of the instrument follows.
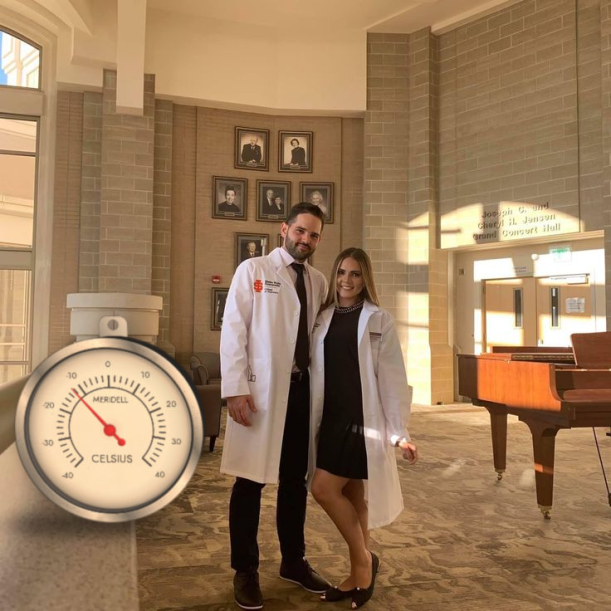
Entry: -12 °C
